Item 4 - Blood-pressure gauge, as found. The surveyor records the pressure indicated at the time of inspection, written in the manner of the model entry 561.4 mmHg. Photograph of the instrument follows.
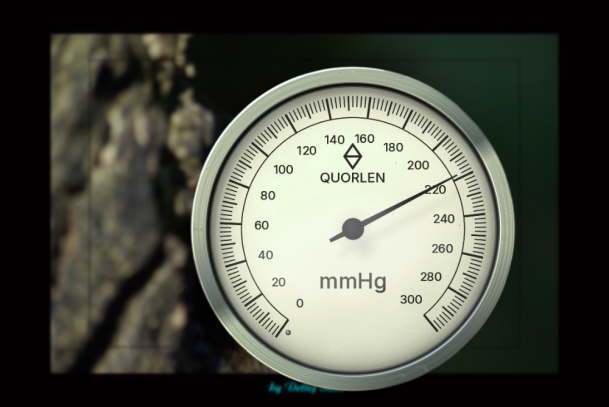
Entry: 218 mmHg
